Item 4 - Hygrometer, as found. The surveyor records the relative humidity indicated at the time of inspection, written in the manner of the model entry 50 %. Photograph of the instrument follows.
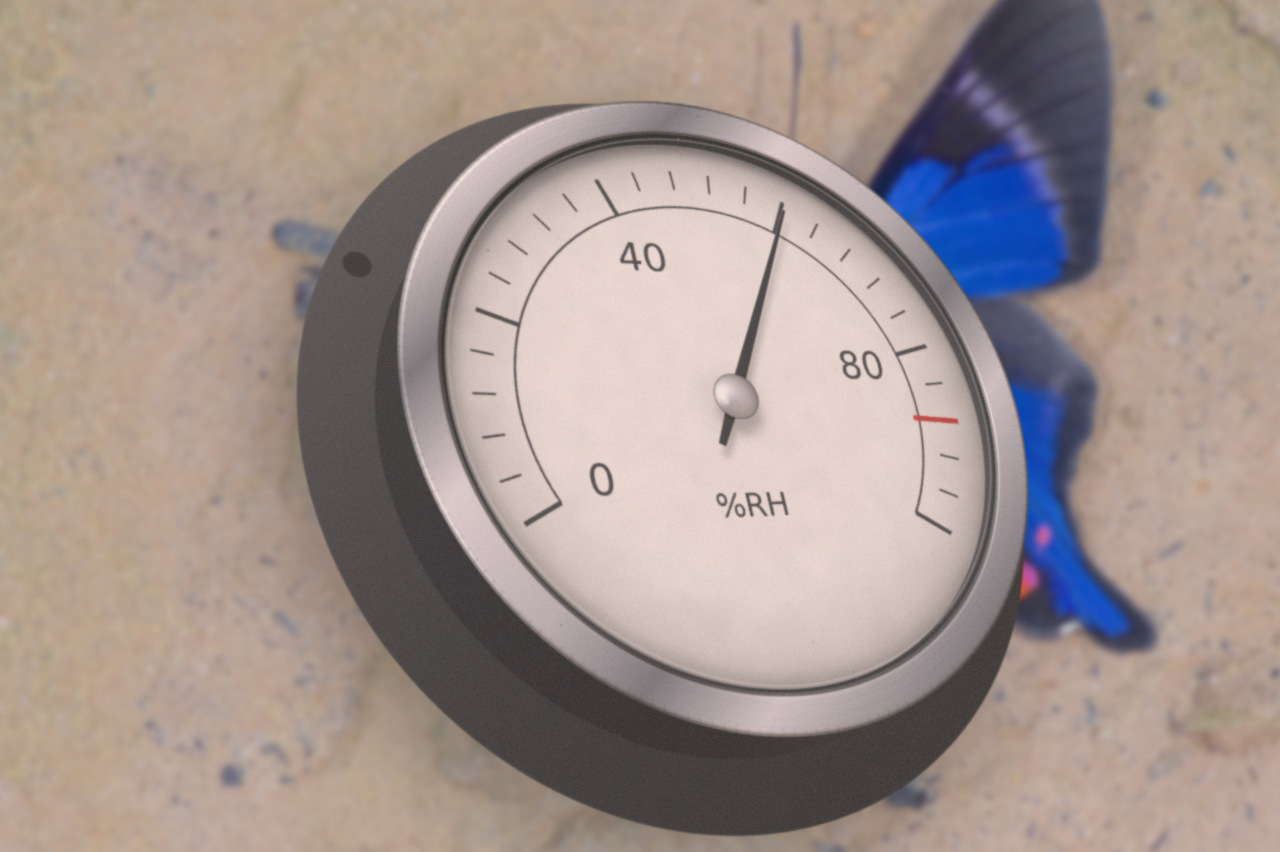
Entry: 60 %
